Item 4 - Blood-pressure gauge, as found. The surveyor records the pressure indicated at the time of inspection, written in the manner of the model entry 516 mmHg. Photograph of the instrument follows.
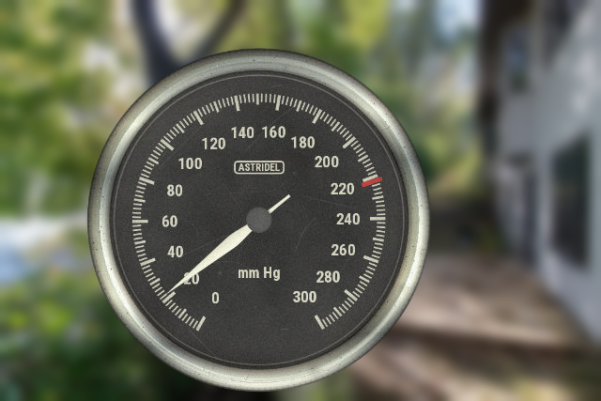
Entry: 22 mmHg
